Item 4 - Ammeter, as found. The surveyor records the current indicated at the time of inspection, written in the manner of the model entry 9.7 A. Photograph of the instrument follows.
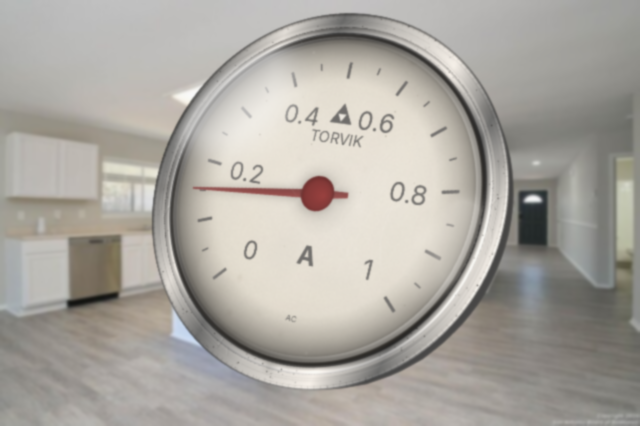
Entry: 0.15 A
